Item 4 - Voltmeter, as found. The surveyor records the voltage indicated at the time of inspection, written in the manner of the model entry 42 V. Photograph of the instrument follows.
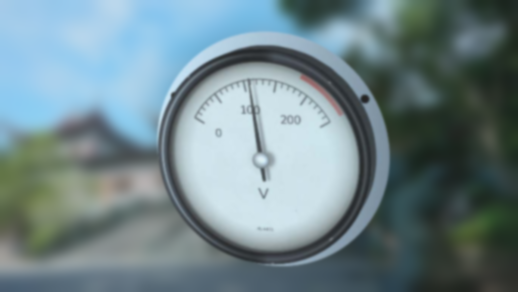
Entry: 110 V
